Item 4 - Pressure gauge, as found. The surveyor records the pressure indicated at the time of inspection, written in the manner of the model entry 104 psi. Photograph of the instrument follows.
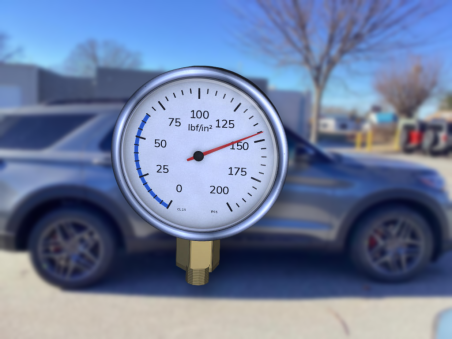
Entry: 145 psi
